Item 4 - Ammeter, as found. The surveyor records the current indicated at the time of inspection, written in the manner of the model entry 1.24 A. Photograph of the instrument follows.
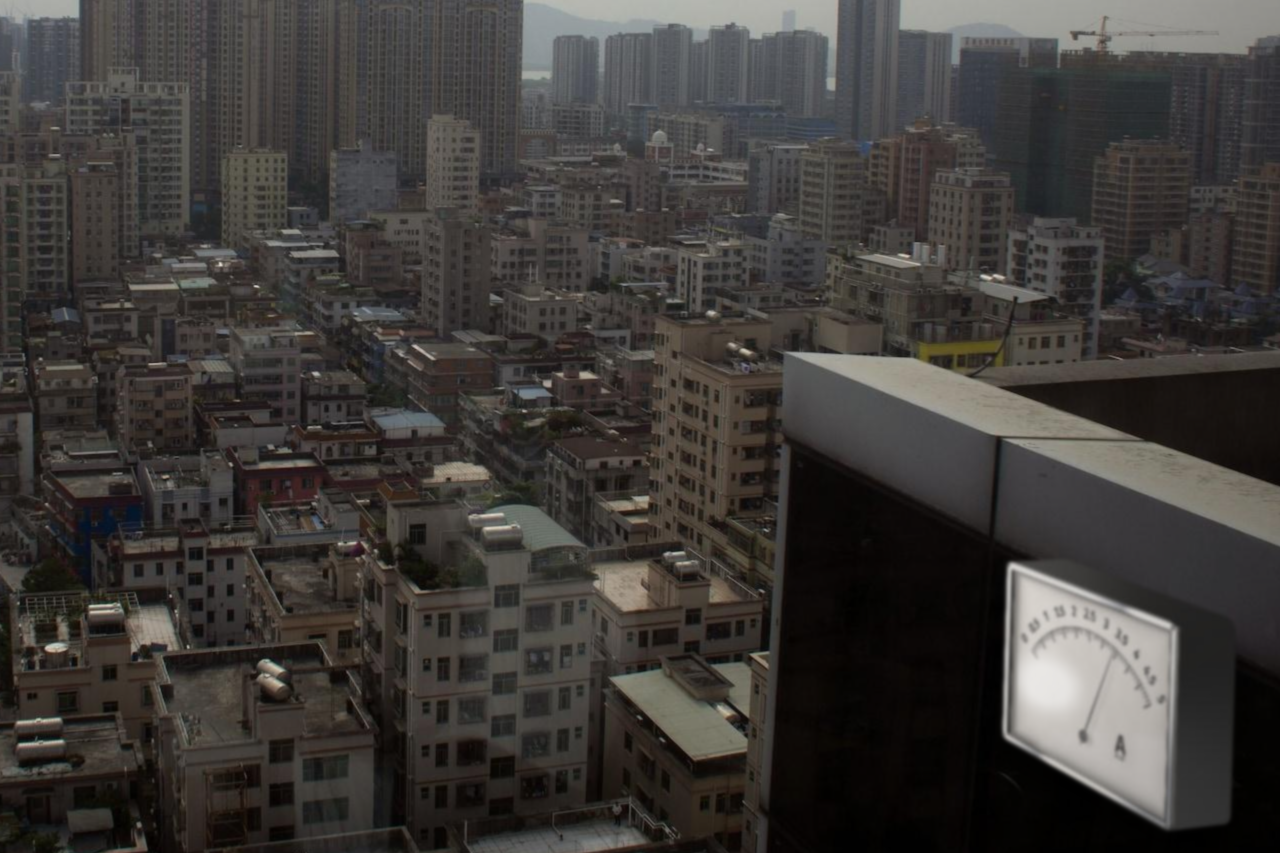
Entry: 3.5 A
